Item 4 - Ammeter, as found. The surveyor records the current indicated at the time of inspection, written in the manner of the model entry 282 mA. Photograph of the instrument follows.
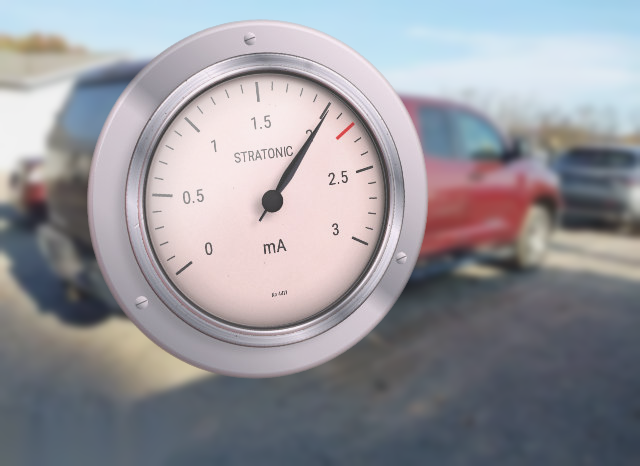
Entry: 2 mA
